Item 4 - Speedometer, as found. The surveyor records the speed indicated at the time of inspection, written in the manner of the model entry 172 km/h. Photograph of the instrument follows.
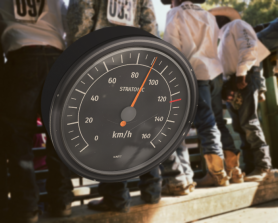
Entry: 90 km/h
